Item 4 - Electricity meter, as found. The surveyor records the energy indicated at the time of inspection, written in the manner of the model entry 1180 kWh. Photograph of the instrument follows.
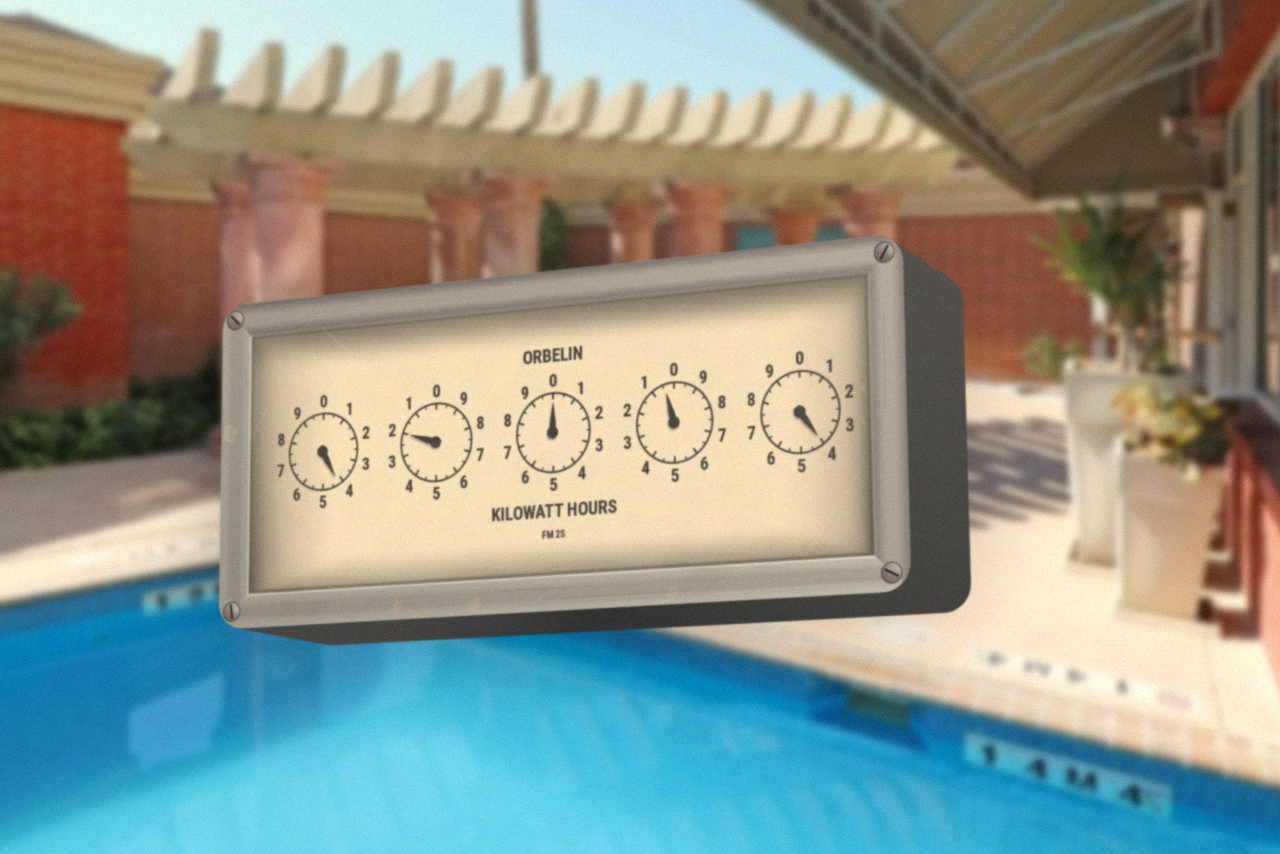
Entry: 42004 kWh
